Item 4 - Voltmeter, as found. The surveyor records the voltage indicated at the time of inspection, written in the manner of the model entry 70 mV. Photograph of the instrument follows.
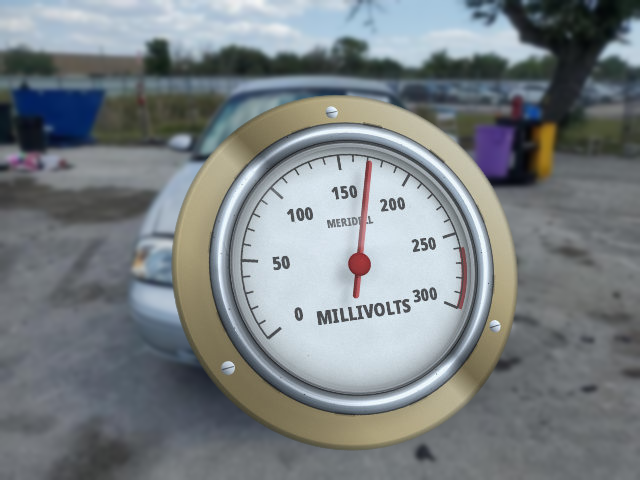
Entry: 170 mV
